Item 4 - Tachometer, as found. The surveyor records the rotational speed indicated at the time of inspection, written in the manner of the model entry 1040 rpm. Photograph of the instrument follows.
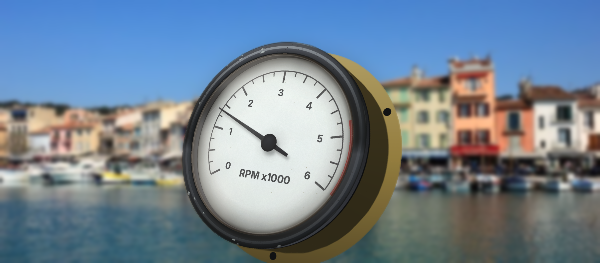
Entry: 1375 rpm
